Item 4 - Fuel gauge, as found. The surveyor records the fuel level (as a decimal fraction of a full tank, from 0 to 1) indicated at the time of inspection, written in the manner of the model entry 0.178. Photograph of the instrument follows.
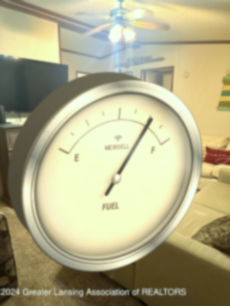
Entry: 0.75
